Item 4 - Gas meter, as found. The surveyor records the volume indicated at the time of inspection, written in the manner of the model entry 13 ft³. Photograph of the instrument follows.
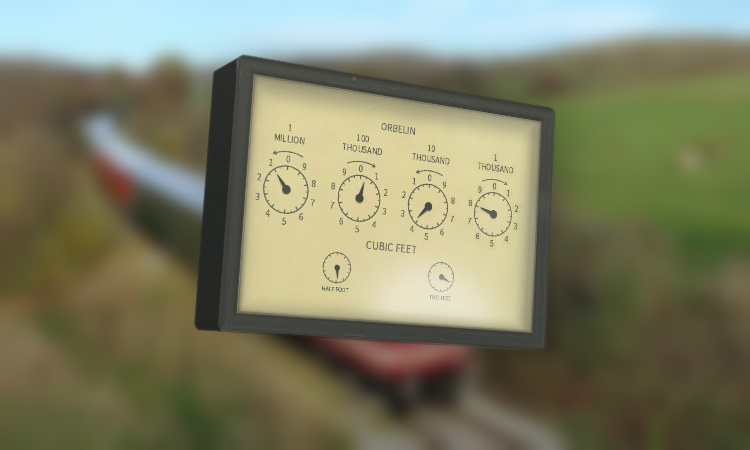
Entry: 103800 ft³
